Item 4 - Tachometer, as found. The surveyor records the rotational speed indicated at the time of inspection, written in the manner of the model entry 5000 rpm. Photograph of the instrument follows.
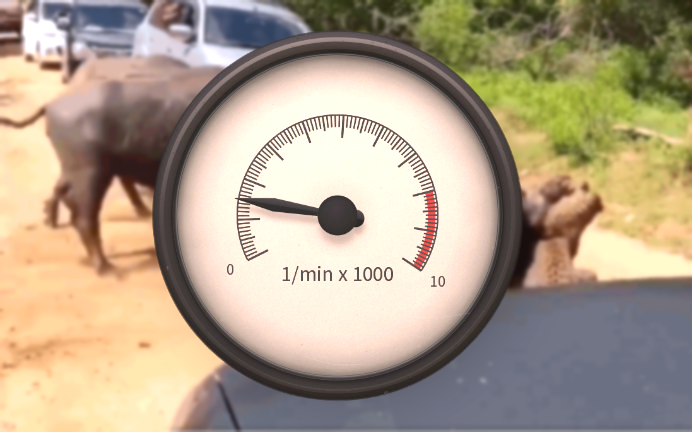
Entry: 1500 rpm
